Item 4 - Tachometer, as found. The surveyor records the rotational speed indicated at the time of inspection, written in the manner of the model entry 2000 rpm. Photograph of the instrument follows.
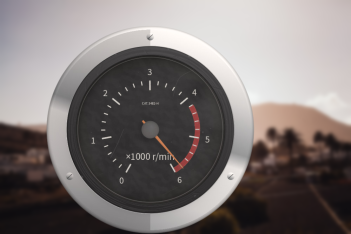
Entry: 5800 rpm
